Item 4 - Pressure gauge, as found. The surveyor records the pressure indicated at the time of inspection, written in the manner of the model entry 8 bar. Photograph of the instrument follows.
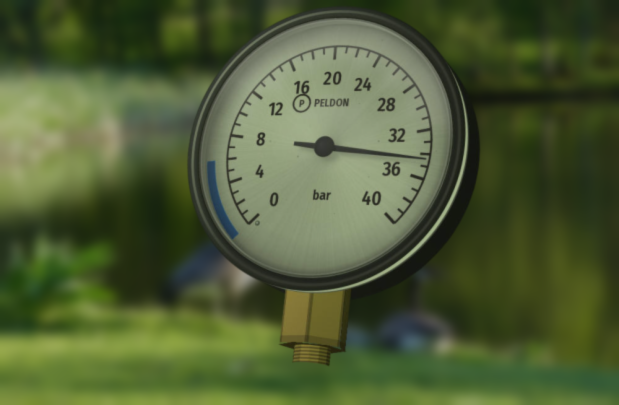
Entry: 34.5 bar
